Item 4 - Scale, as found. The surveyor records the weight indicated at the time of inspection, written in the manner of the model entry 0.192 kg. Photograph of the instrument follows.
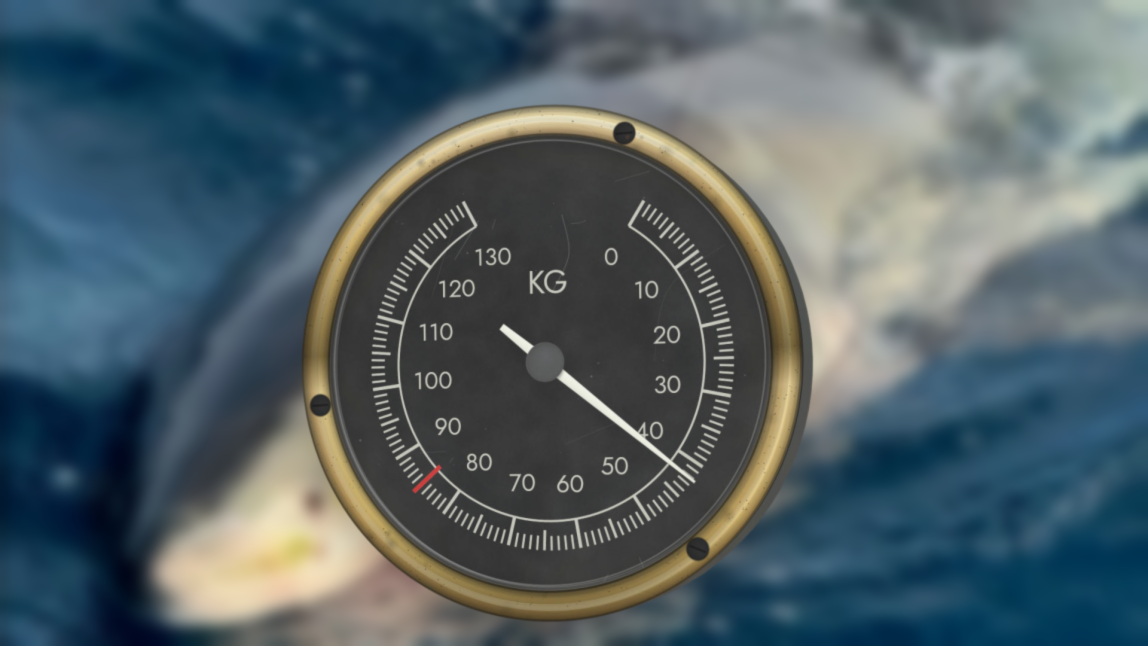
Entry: 42 kg
